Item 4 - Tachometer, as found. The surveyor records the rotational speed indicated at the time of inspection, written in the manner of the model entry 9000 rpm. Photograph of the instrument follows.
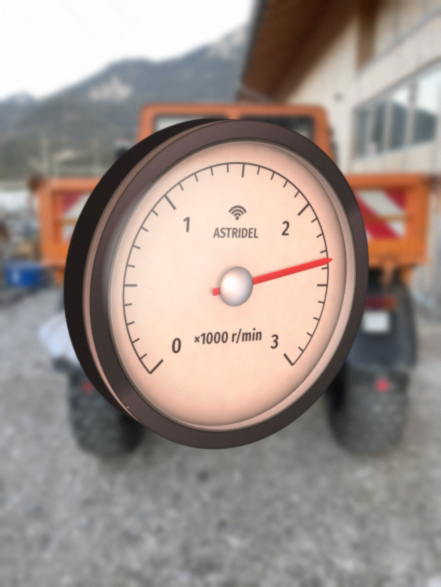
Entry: 2350 rpm
